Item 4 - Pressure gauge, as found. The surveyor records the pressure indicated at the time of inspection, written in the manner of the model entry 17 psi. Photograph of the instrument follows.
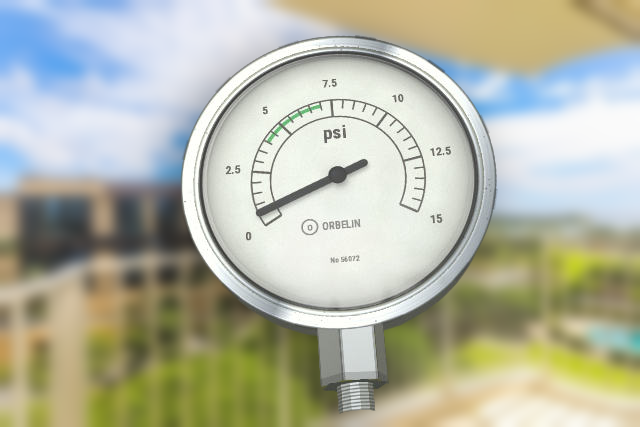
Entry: 0.5 psi
